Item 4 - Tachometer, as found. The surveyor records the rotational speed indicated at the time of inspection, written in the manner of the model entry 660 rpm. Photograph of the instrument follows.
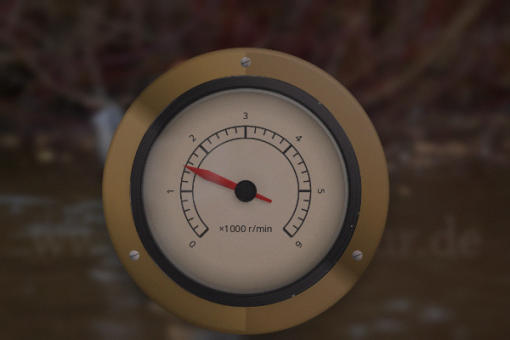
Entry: 1500 rpm
